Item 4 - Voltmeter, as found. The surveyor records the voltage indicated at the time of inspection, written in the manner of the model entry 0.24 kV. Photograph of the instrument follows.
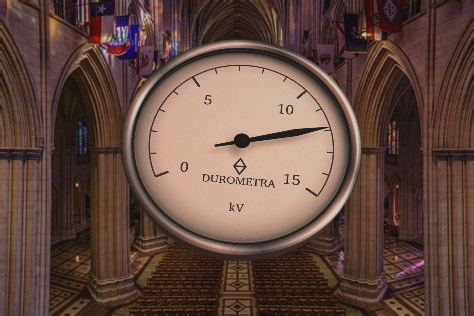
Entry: 12 kV
